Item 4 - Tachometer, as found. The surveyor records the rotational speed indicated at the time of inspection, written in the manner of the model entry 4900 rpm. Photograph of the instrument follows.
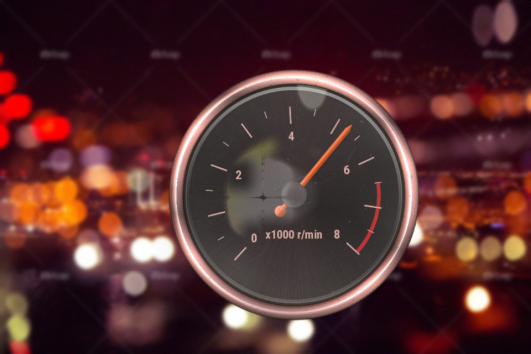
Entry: 5250 rpm
